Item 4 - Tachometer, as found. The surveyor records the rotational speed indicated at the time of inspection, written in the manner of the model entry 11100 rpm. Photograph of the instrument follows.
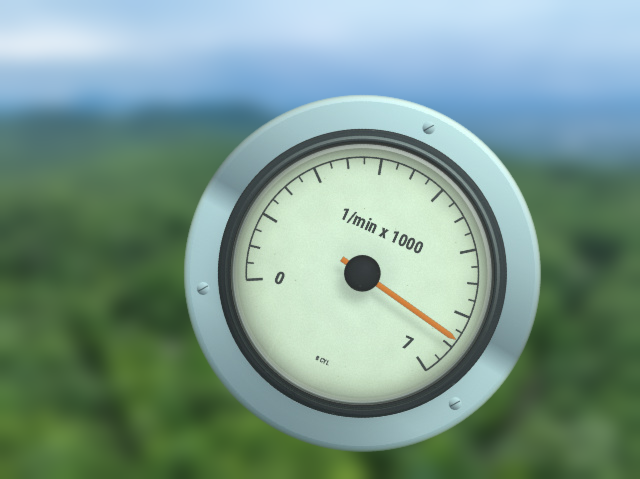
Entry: 6375 rpm
